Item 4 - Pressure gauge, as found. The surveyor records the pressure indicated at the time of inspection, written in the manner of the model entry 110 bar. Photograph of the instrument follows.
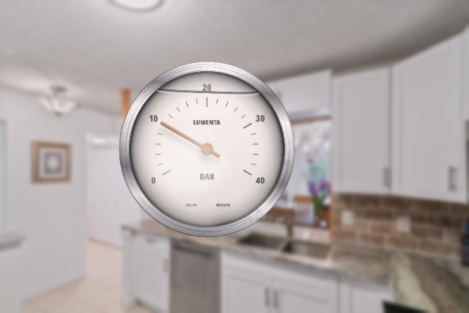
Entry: 10 bar
